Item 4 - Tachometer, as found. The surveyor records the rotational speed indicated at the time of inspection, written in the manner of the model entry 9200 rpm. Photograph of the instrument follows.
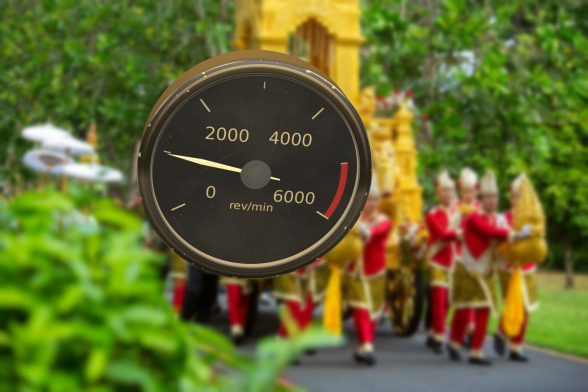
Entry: 1000 rpm
